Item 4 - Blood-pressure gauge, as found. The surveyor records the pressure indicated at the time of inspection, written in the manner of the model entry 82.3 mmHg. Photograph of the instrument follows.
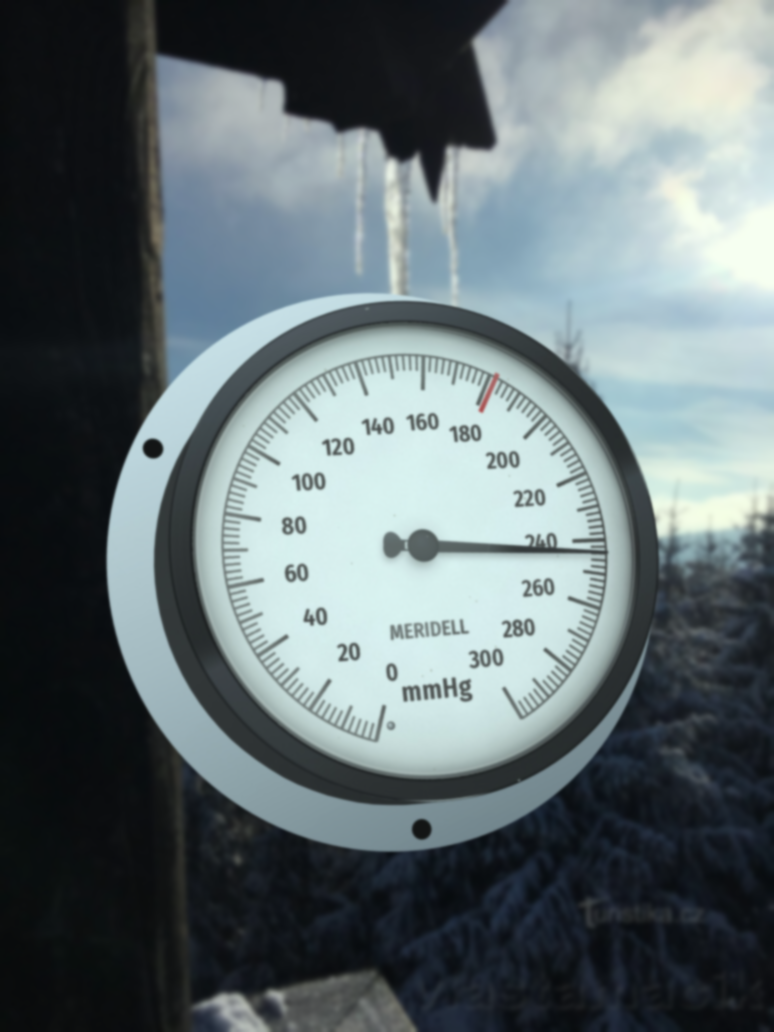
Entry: 244 mmHg
